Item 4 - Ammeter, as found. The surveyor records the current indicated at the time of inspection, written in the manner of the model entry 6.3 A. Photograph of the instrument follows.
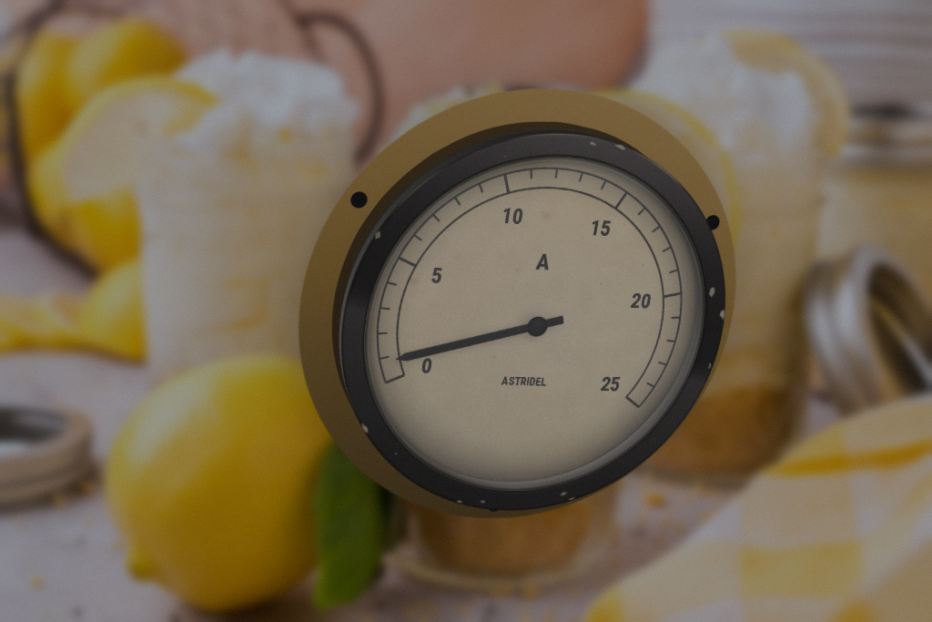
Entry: 1 A
